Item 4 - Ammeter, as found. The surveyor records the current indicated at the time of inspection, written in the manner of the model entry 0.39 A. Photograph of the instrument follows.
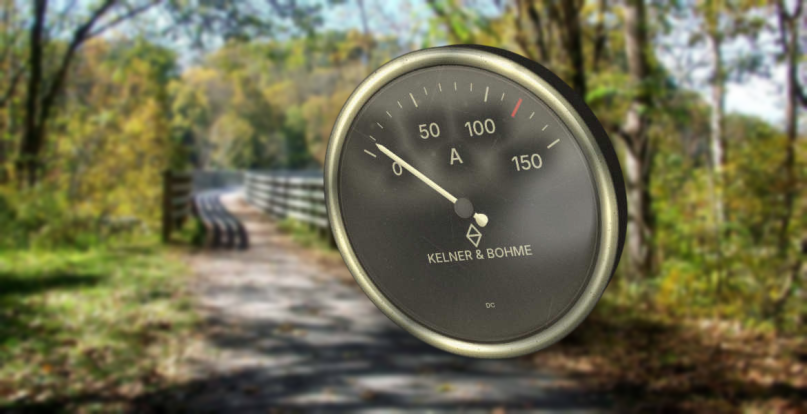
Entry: 10 A
